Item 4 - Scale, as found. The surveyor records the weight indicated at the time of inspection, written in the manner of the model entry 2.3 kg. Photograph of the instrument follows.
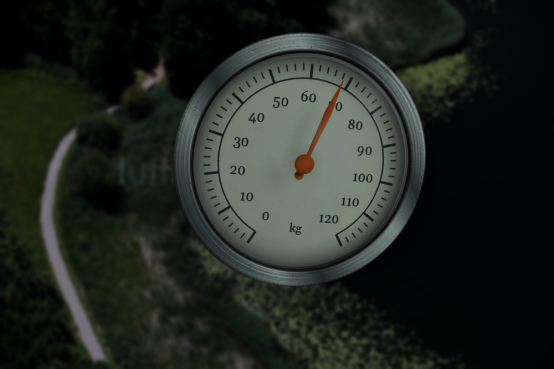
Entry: 68 kg
